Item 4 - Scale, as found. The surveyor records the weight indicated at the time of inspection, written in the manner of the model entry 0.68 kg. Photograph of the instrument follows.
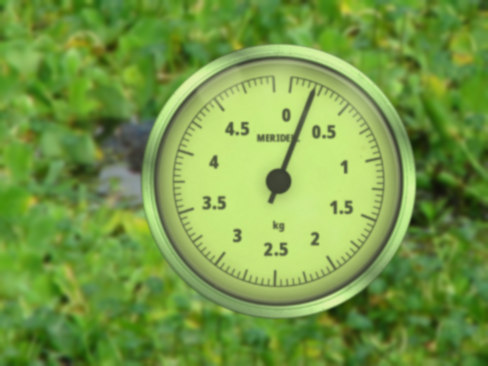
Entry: 0.2 kg
